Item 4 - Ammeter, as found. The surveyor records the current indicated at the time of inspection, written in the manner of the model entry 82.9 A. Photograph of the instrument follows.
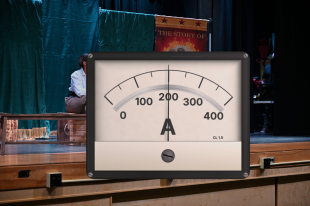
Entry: 200 A
